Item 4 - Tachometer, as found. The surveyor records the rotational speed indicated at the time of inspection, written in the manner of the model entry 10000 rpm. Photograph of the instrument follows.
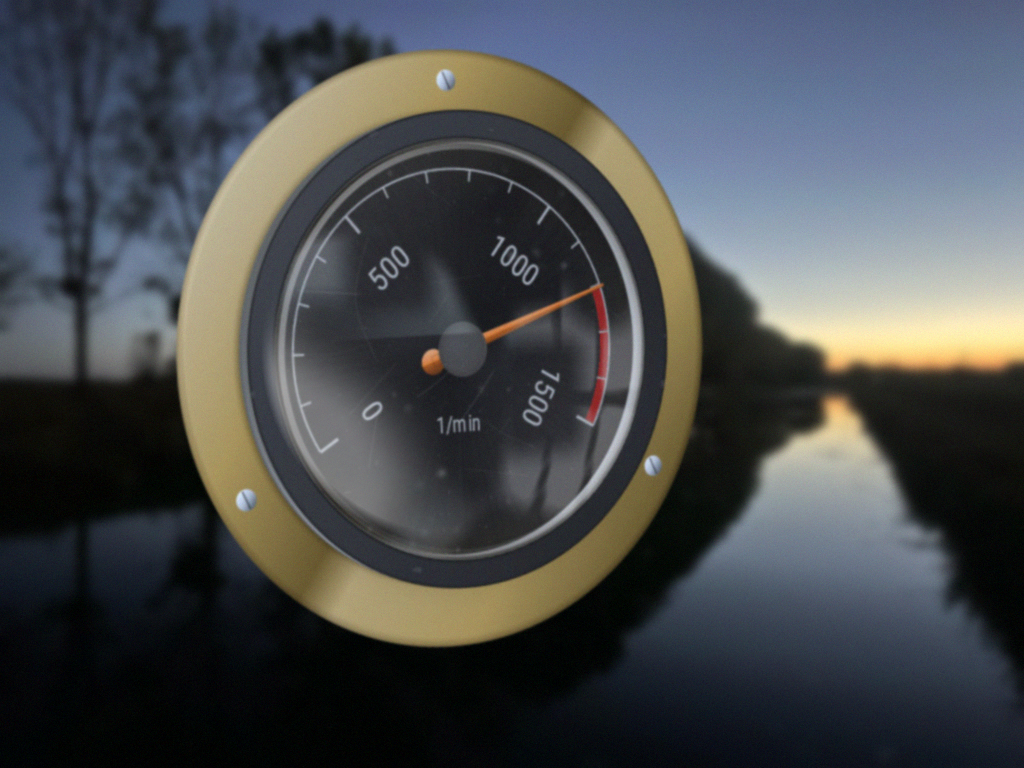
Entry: 1200 rpm
